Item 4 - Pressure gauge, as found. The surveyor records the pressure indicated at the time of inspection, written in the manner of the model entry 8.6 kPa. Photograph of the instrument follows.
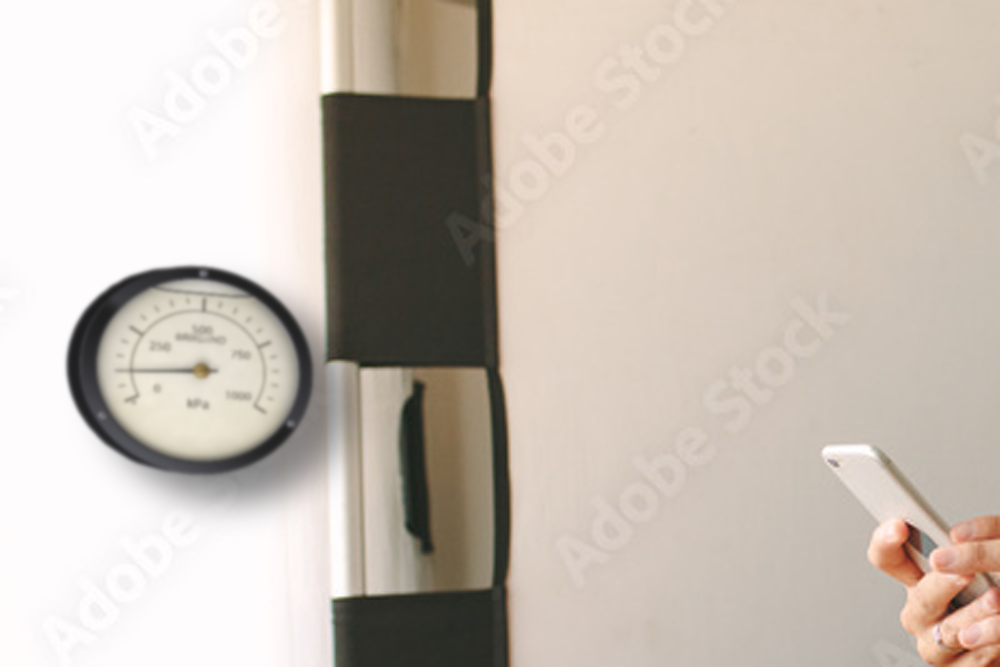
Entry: 100 kPa
